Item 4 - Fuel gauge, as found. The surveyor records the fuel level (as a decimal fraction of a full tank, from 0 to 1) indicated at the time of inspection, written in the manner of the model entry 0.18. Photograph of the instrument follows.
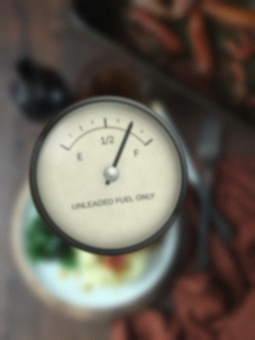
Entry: 0.75
